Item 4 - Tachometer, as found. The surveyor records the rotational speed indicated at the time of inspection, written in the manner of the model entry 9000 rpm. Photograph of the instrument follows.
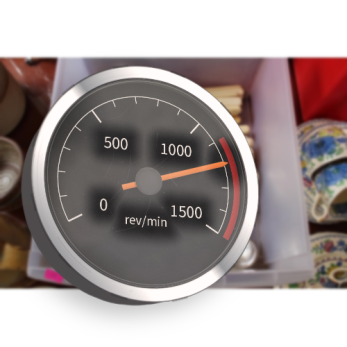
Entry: 1200 rpm
